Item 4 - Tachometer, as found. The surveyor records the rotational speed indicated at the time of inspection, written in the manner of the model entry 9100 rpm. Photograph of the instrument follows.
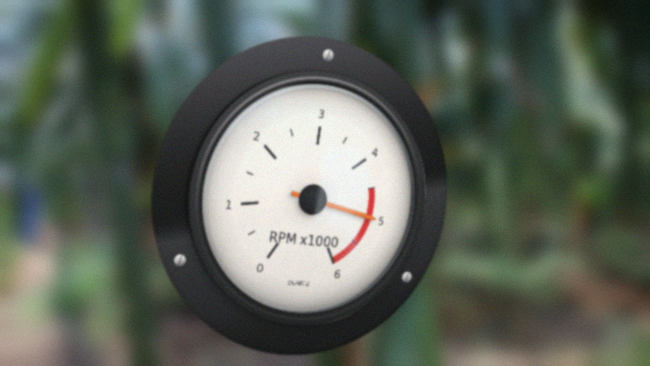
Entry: 5000 rpm
